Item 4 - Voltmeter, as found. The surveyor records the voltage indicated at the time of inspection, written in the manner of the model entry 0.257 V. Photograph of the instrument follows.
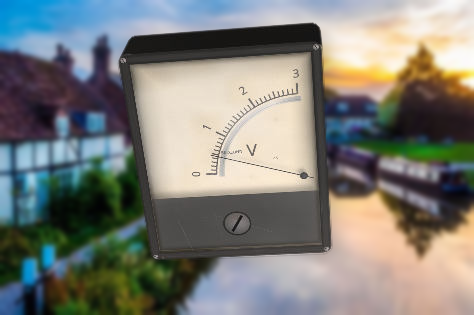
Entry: 0.5 V
